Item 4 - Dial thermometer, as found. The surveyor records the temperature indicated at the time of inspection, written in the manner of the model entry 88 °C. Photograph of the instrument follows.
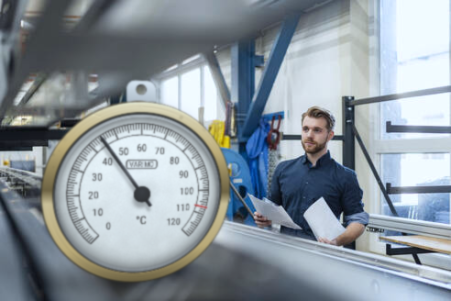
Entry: 45 °C
